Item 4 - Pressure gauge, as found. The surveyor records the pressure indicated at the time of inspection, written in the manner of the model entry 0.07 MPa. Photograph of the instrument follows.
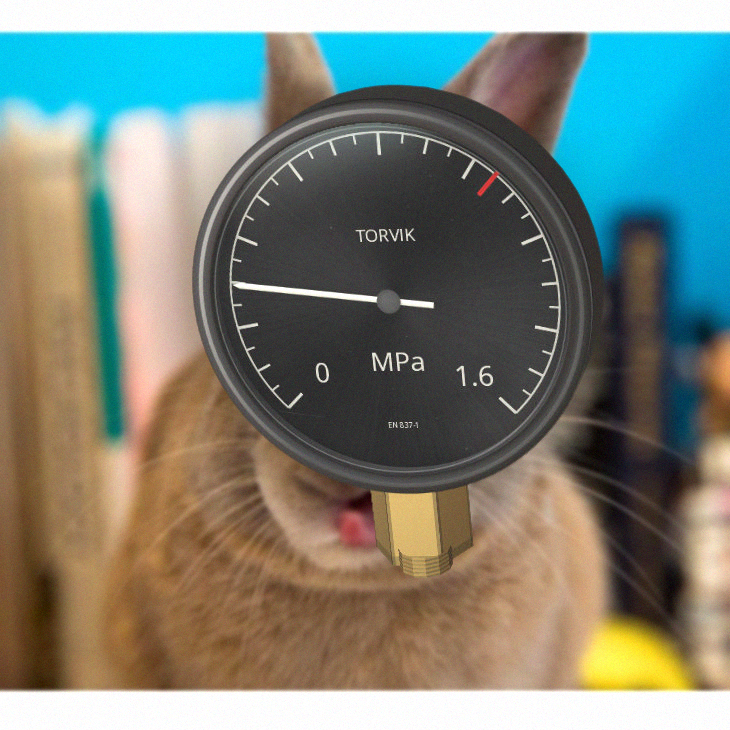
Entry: 0.3 MPa
